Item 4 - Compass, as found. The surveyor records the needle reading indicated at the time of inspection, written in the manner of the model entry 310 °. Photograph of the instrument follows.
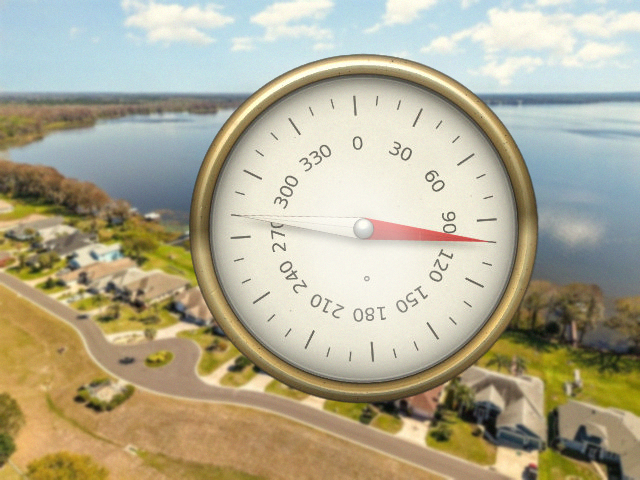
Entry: 100 °
